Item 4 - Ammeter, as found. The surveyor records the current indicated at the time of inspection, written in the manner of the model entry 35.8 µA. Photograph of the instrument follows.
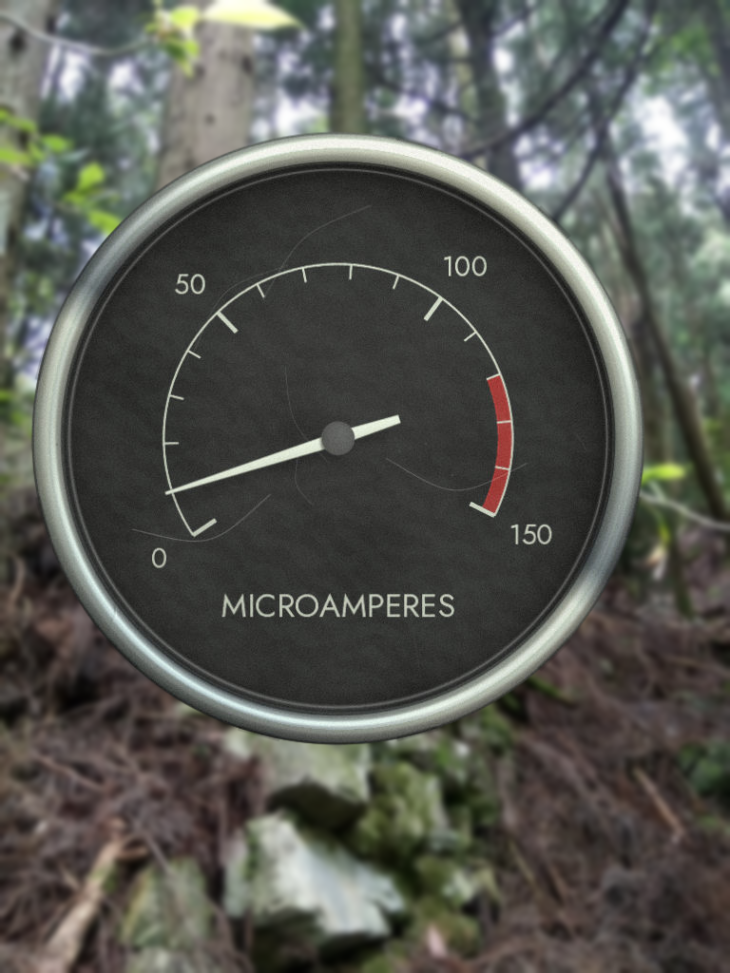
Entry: 10 µA
